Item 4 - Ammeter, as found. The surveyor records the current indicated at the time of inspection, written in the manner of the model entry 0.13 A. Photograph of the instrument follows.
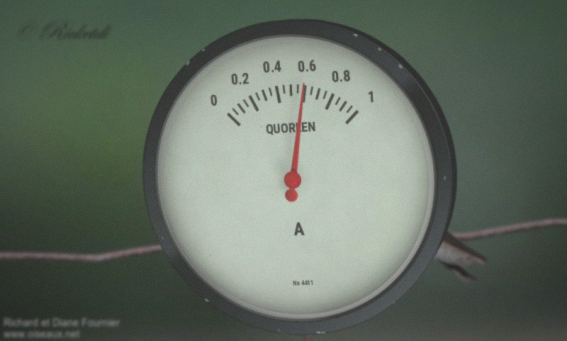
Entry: 0.6 A
